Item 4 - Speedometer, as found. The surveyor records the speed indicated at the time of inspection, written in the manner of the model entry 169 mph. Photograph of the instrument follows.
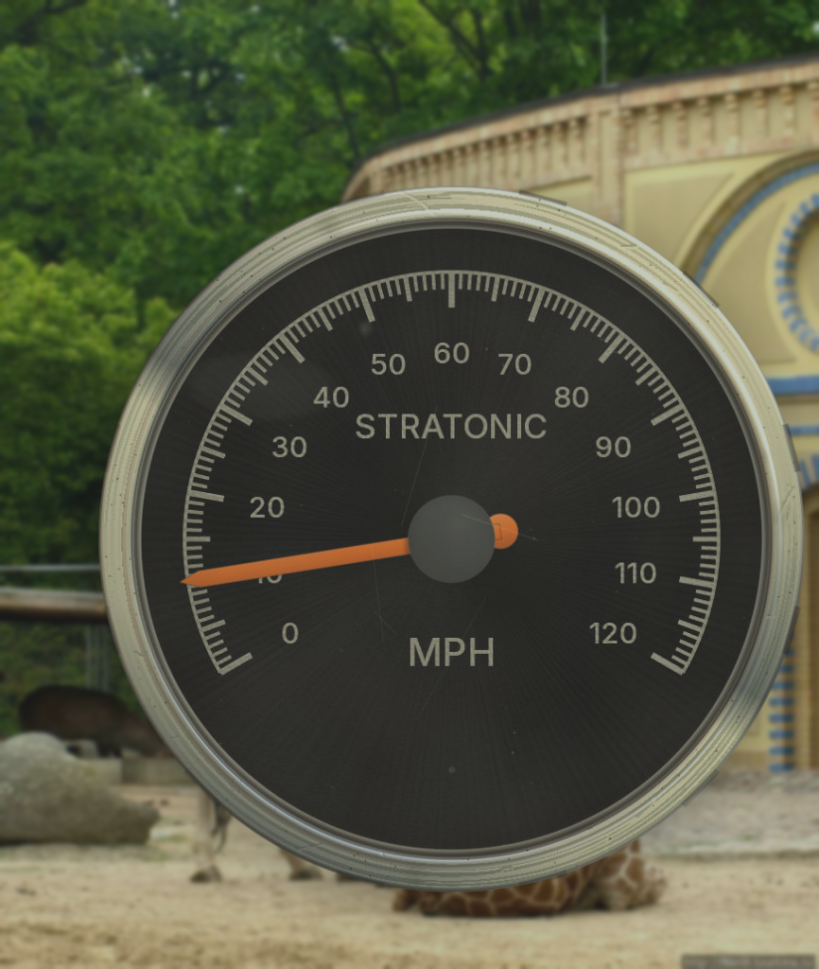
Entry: 10.5 mph
